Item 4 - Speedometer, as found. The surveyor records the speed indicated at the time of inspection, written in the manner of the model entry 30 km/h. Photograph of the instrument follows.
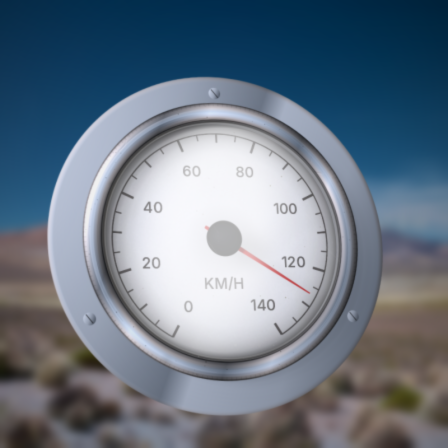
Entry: 127.5 km/h
